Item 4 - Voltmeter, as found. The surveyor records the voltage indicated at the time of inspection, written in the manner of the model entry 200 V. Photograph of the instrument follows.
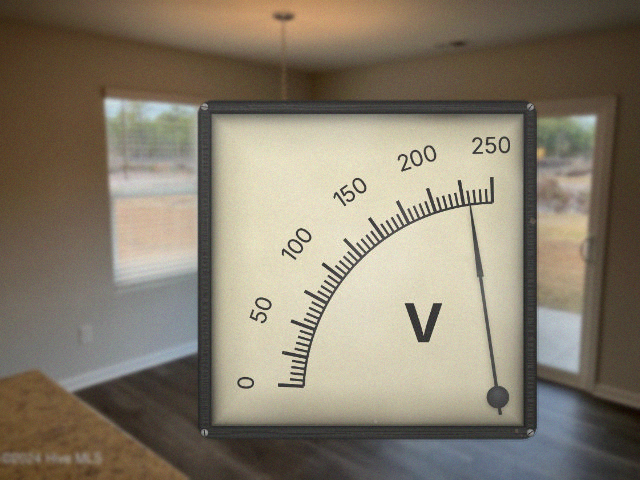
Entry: 230 V
